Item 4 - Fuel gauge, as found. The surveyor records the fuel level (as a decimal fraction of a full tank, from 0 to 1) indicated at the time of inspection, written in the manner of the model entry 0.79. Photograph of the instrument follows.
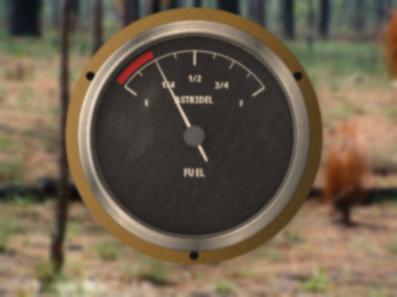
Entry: 0.25
